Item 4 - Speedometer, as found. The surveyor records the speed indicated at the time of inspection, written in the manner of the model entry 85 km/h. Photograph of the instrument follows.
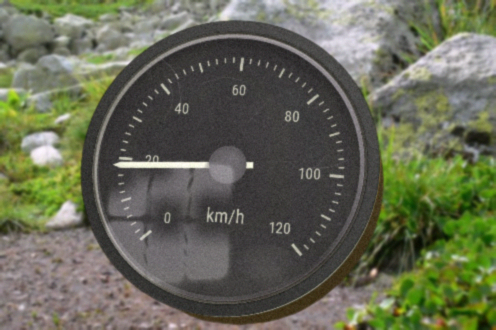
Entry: 18 km/h
